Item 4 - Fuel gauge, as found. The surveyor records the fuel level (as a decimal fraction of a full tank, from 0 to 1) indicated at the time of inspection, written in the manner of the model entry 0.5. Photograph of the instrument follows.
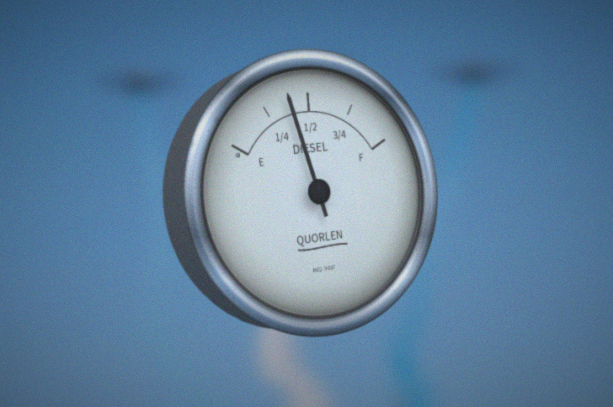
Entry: 0.375
